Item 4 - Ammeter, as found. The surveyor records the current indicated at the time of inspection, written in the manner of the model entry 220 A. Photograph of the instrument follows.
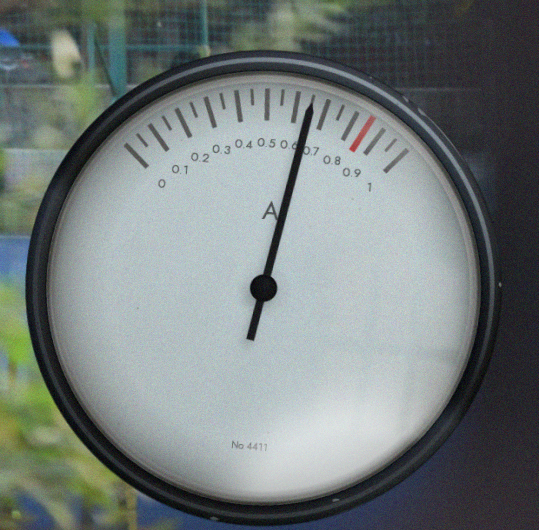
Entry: 0.65 A
